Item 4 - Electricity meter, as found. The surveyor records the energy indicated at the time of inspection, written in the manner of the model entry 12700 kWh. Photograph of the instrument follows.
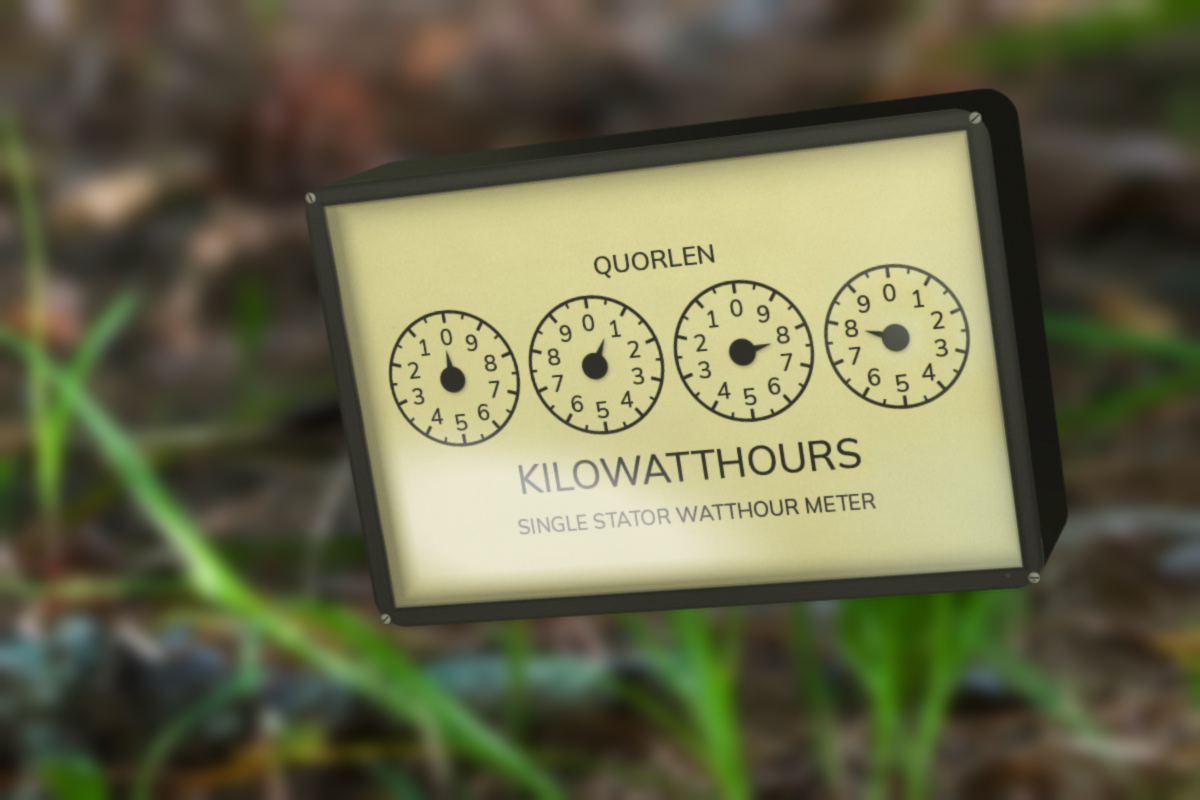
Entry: 78 kWh
